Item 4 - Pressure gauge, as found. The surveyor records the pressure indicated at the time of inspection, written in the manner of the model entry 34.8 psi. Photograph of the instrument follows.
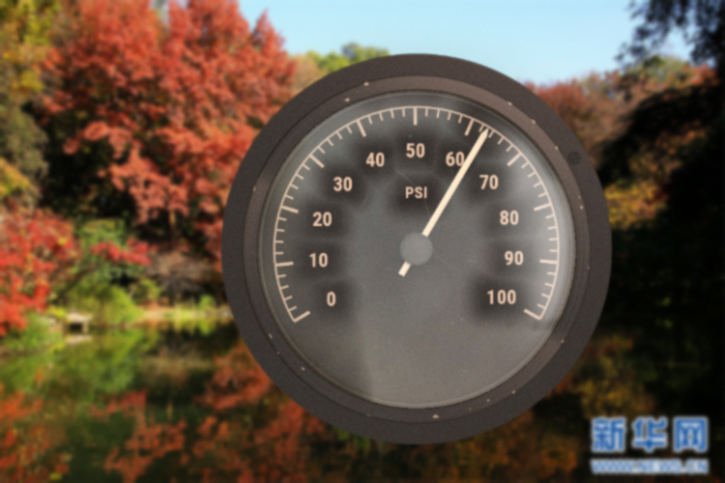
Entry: 63 psi
